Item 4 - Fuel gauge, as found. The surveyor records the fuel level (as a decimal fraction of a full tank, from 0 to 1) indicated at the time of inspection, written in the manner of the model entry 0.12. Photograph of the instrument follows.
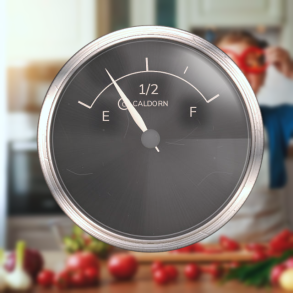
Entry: 0.25
